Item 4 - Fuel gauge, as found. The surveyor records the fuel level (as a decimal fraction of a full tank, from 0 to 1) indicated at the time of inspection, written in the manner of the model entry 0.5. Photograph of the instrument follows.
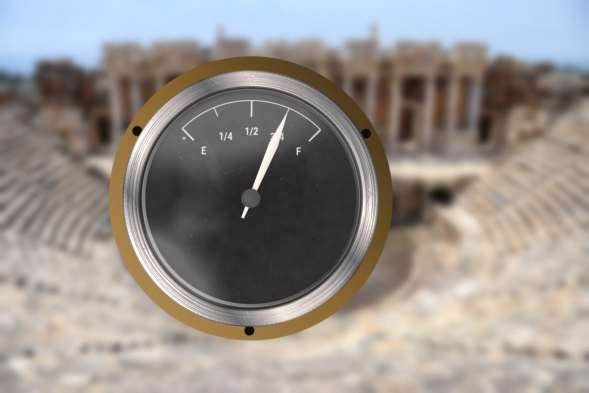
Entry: 0.75
